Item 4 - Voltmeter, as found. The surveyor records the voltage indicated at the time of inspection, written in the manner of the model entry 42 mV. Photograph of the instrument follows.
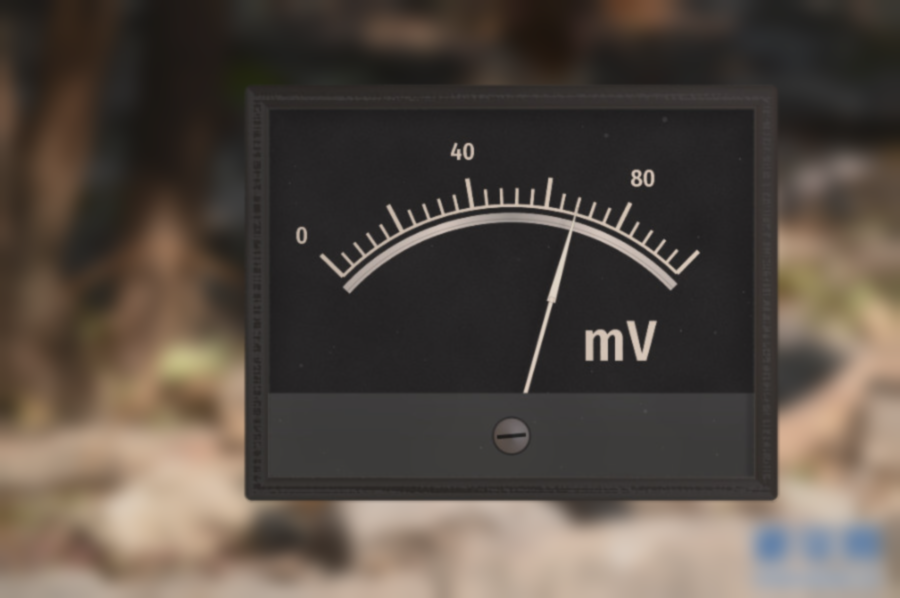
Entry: 68 mV
